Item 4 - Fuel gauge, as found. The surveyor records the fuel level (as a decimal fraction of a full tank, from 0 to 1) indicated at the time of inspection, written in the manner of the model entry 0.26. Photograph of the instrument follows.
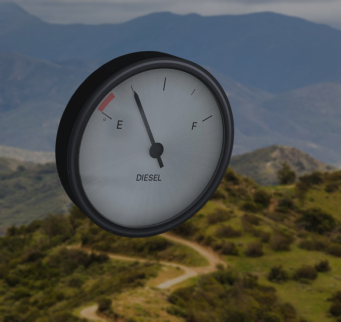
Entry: 0.25
